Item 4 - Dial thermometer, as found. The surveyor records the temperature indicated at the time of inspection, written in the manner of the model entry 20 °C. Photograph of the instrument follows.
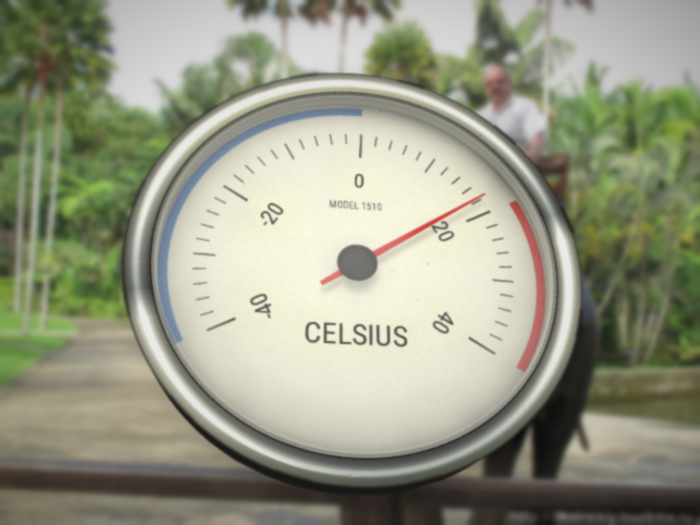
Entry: 18 °C
